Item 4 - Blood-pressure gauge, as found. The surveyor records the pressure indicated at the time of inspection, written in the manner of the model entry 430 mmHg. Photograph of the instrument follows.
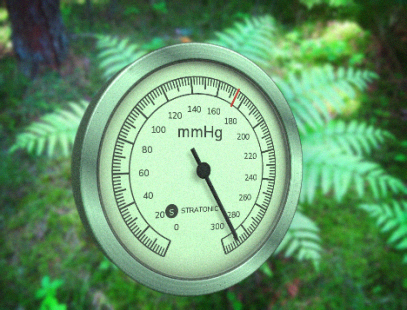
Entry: 290 mmHg
